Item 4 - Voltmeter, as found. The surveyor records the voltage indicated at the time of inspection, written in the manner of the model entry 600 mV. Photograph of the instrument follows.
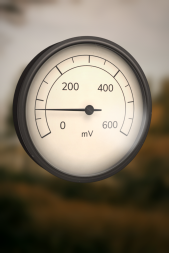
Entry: 75 mV
